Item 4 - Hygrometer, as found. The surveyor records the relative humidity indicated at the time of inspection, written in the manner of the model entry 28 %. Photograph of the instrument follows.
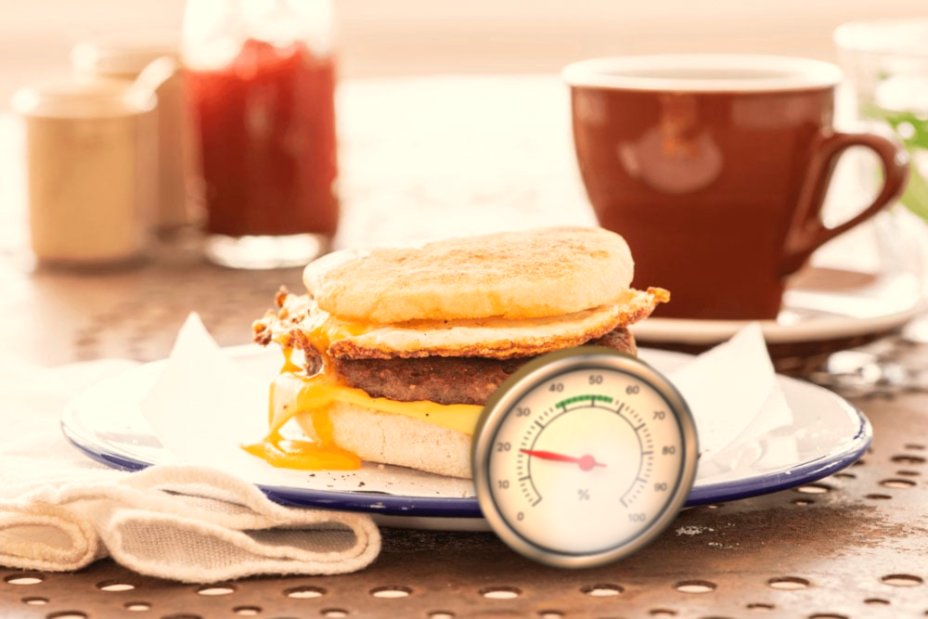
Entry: 20 %
